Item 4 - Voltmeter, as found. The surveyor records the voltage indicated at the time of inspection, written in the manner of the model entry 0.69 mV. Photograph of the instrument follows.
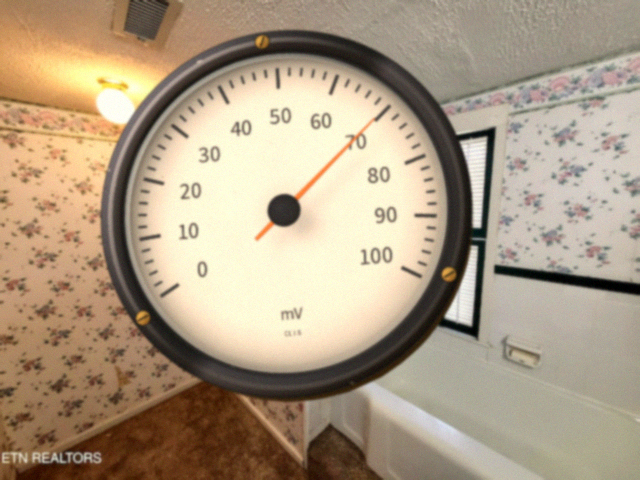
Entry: 70 mV
